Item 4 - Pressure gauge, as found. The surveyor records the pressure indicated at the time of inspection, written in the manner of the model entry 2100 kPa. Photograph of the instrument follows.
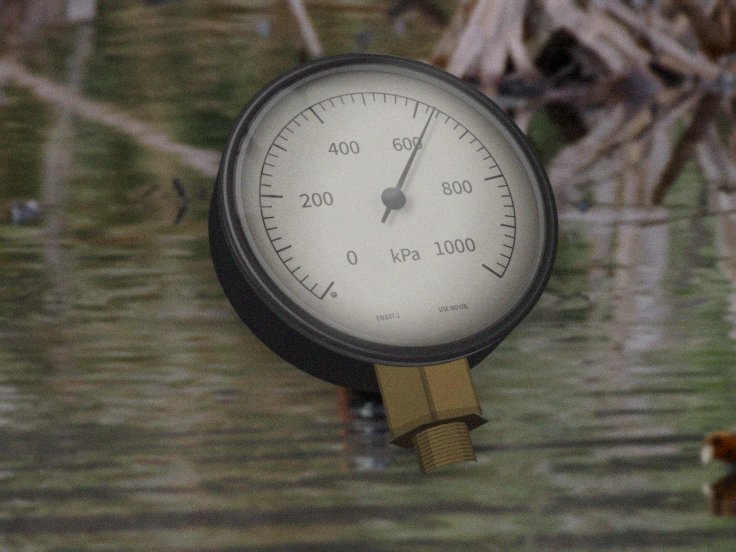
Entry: 630 kPa
